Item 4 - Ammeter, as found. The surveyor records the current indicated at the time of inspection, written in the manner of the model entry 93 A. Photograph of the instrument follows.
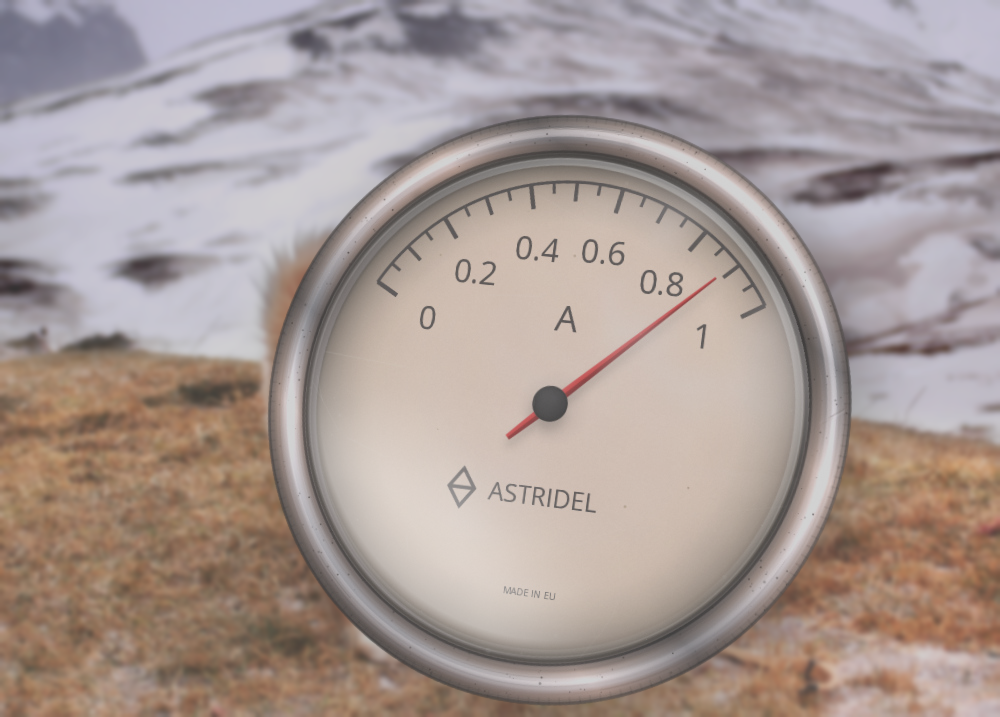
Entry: 0.9 A
